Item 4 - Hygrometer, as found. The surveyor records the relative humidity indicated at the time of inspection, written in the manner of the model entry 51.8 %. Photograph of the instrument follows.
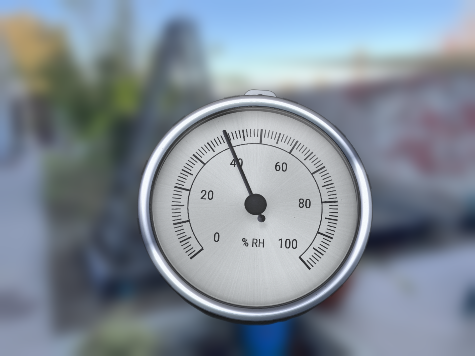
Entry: 40 %
